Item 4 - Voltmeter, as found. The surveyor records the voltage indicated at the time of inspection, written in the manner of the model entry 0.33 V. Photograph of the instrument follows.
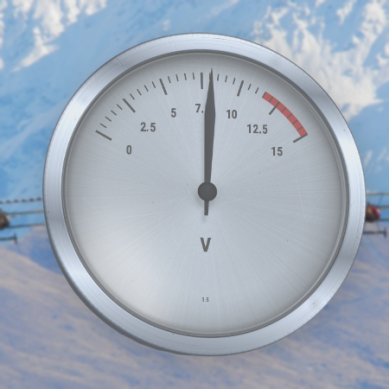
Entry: 8 V
